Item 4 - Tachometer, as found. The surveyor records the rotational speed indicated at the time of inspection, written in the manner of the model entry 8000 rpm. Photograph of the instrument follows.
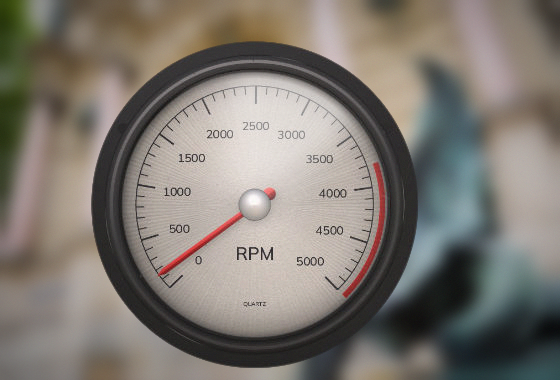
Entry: 150 rpm
